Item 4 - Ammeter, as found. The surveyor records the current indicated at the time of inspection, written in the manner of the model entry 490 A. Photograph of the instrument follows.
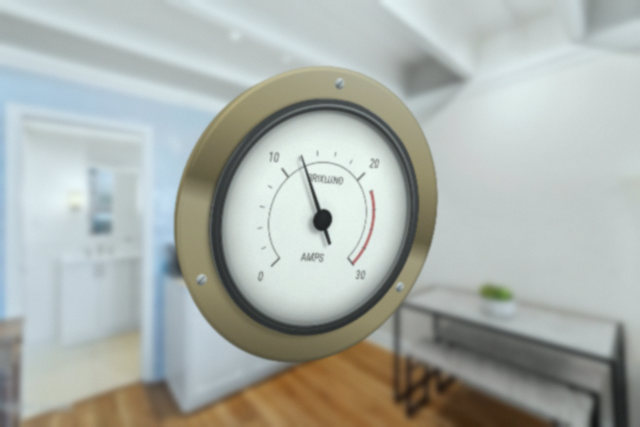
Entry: 12 A
